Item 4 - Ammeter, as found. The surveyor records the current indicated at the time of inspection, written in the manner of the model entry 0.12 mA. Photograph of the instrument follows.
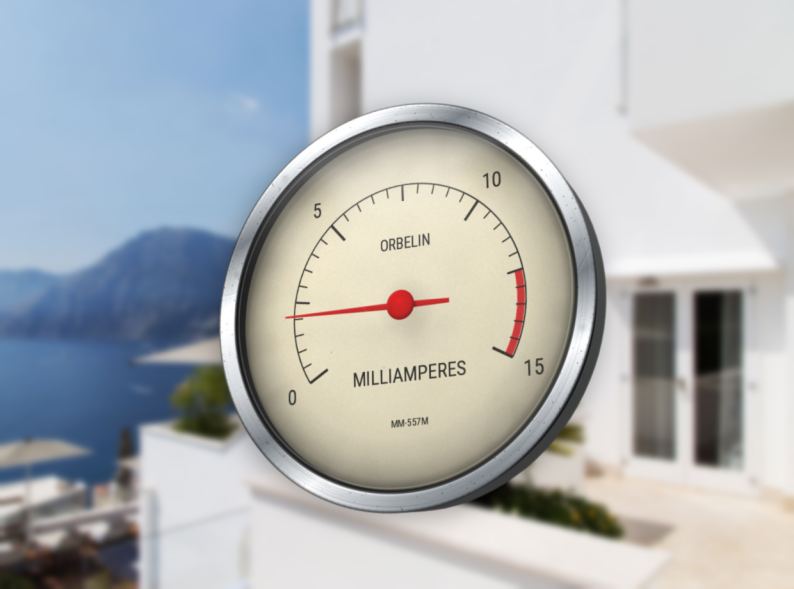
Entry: 2 mA
